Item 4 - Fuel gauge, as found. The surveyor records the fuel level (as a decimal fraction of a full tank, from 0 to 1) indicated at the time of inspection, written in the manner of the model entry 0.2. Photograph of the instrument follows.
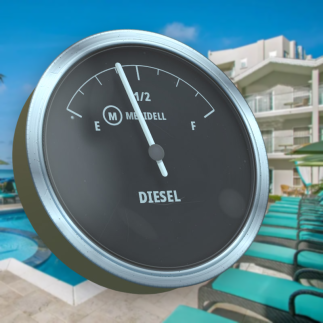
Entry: 0.375
